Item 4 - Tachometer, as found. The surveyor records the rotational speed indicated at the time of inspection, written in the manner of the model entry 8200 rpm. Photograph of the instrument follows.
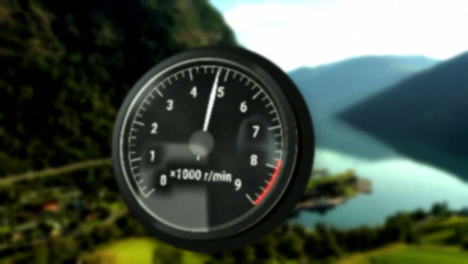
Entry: 4800 rpm
